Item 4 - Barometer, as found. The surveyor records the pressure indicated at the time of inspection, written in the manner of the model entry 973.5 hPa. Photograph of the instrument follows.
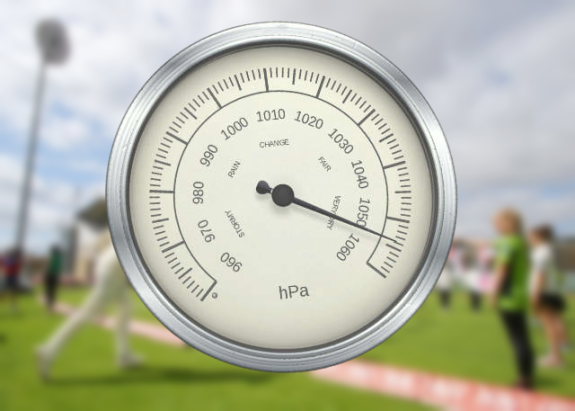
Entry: 1054 hPa
